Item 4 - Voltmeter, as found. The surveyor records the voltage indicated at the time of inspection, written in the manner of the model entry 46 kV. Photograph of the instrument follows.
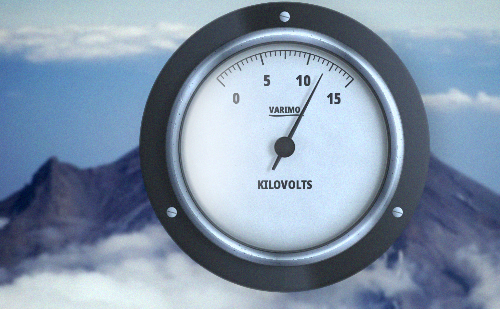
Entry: 12 kV
